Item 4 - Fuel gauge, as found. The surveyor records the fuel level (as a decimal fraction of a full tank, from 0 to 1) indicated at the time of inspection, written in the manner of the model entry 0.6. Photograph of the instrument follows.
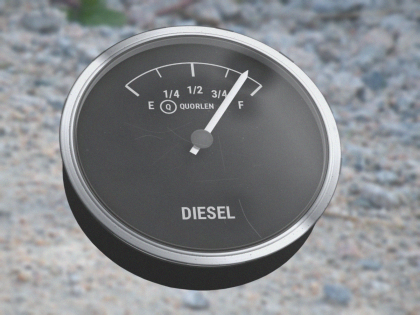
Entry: 0.875
